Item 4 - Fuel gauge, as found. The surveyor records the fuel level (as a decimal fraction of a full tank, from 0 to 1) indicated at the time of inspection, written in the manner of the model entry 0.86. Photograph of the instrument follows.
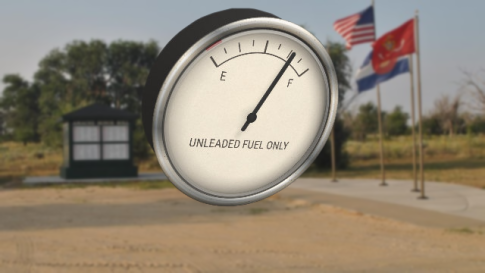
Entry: 0.75
